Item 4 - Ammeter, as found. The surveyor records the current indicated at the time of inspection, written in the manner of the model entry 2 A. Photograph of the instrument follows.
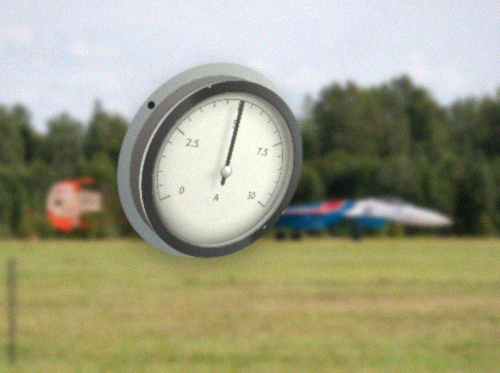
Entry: 5 A
